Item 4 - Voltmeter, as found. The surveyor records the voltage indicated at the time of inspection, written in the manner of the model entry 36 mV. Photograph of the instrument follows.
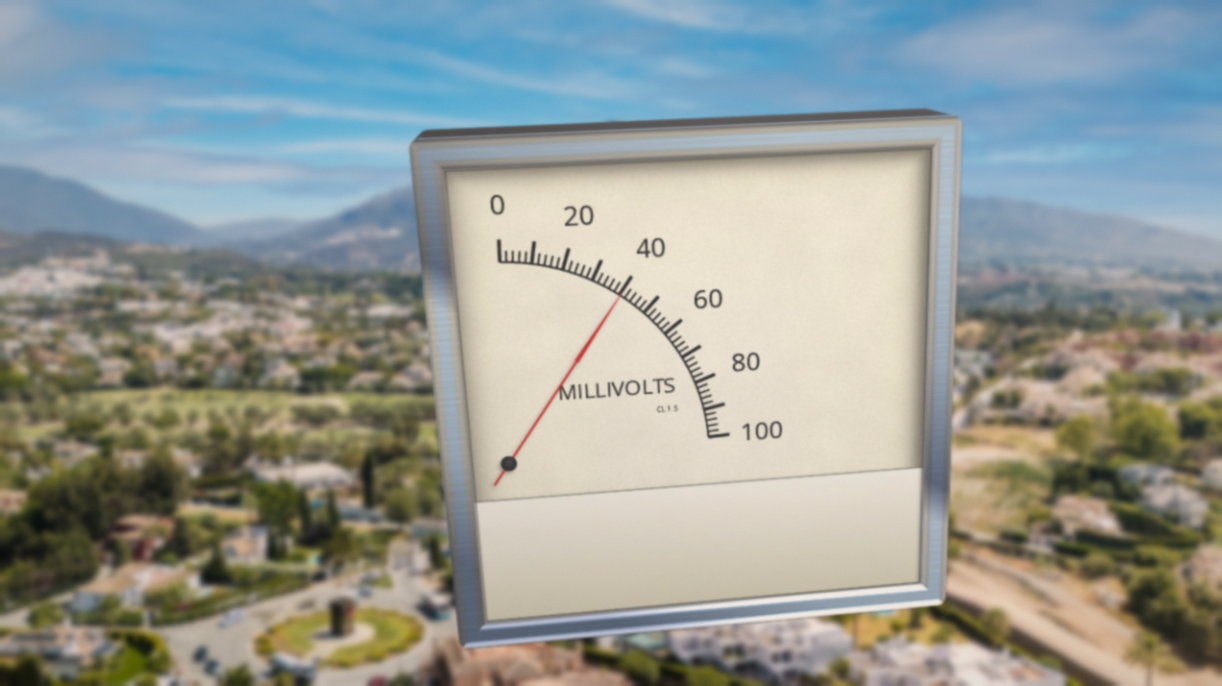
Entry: 40 mV
